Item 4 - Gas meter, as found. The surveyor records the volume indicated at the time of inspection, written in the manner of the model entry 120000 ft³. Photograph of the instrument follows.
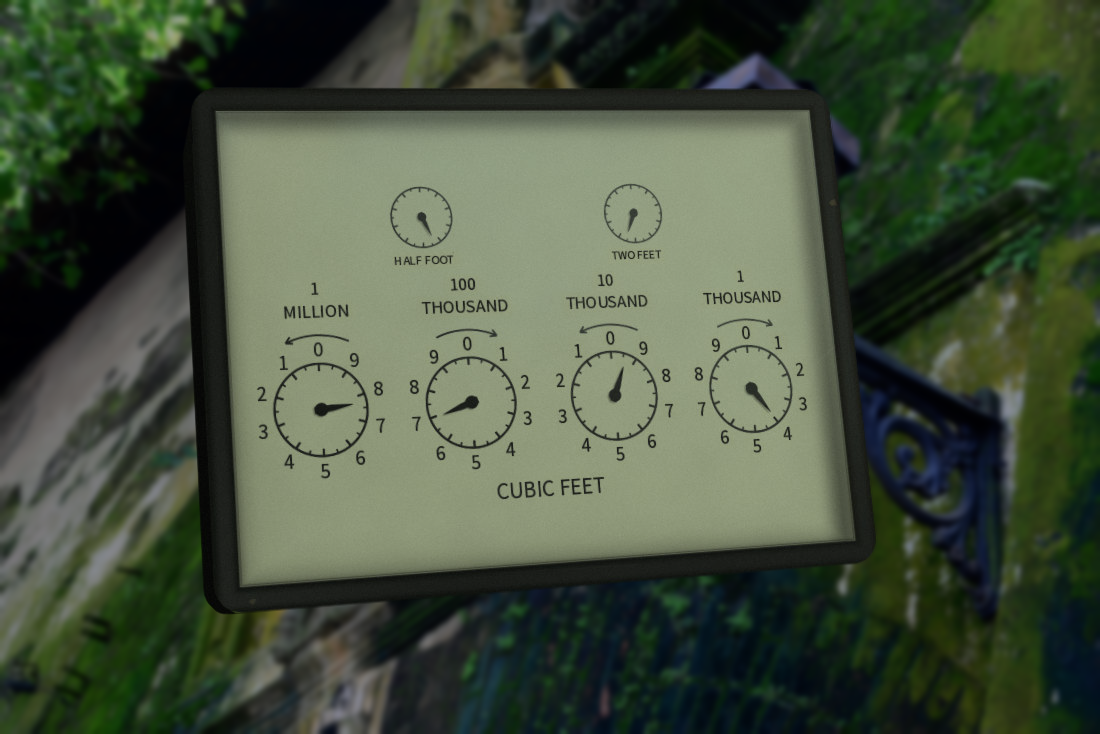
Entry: 769400 ft³
